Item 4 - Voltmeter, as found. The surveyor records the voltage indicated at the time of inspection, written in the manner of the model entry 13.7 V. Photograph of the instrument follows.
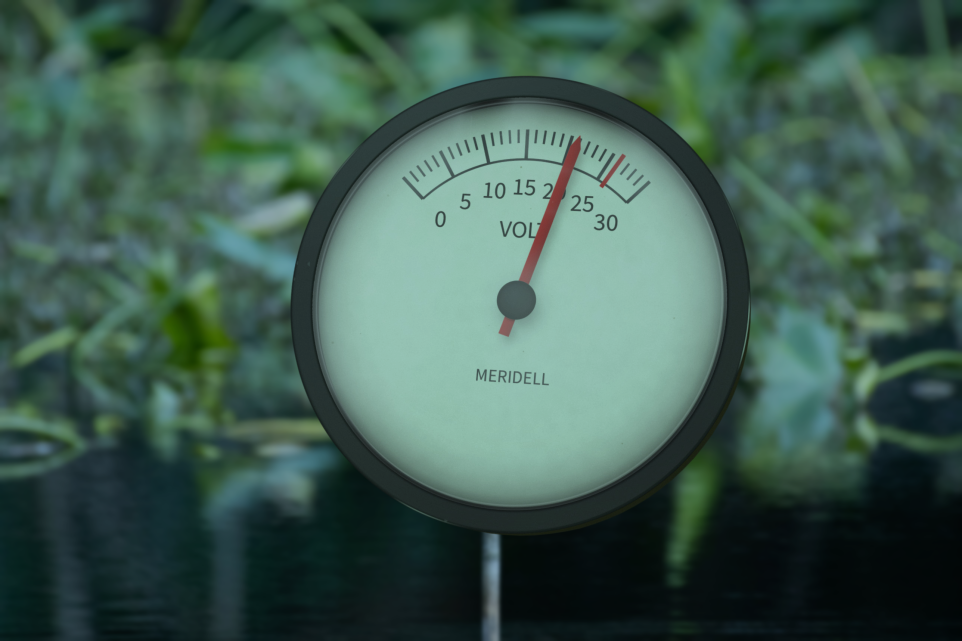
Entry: 21 V
